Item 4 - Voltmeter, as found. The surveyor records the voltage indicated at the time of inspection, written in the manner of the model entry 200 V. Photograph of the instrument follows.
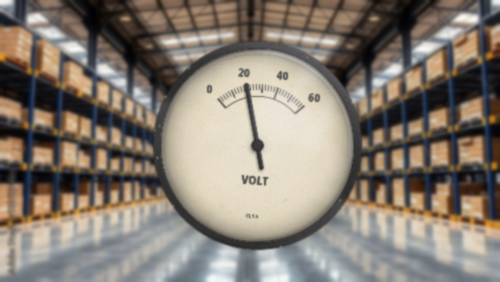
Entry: 20 V
